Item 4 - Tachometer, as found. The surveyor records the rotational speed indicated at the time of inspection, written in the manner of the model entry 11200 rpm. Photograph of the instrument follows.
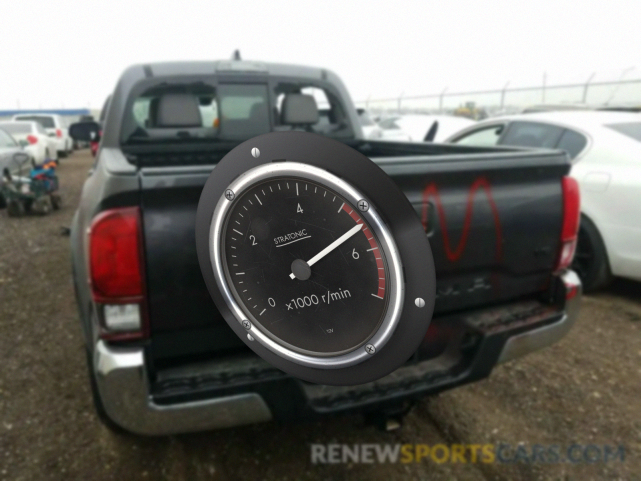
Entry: 5500 rpm
